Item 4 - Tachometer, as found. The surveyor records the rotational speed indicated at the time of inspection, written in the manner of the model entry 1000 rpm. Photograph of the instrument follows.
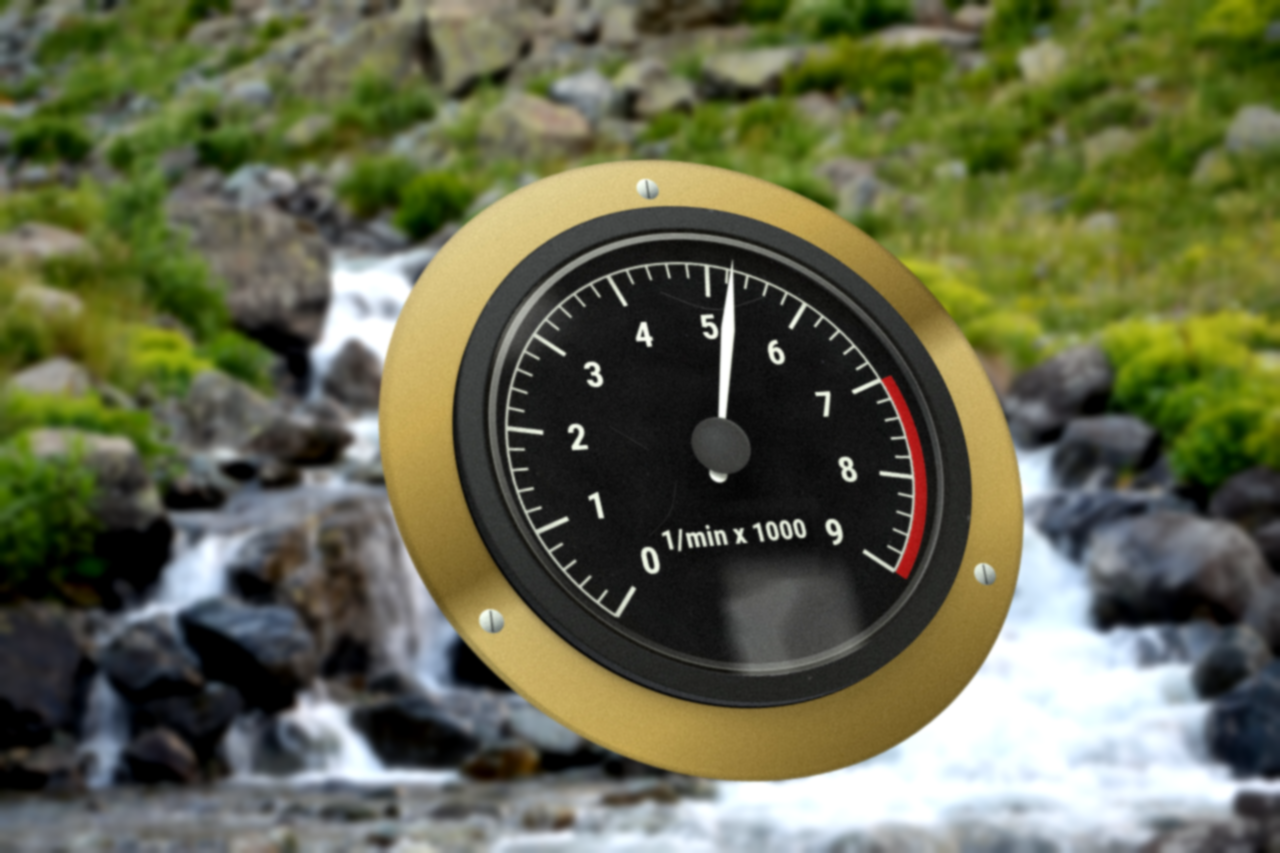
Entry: 5200 rpm
